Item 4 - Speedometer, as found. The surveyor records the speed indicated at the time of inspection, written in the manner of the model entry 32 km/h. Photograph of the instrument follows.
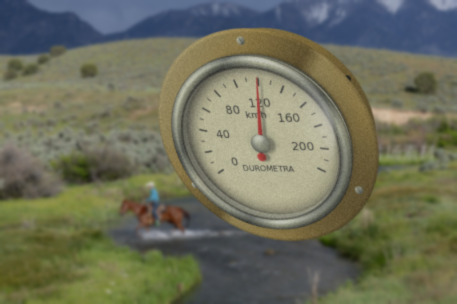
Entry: 120 km/h
